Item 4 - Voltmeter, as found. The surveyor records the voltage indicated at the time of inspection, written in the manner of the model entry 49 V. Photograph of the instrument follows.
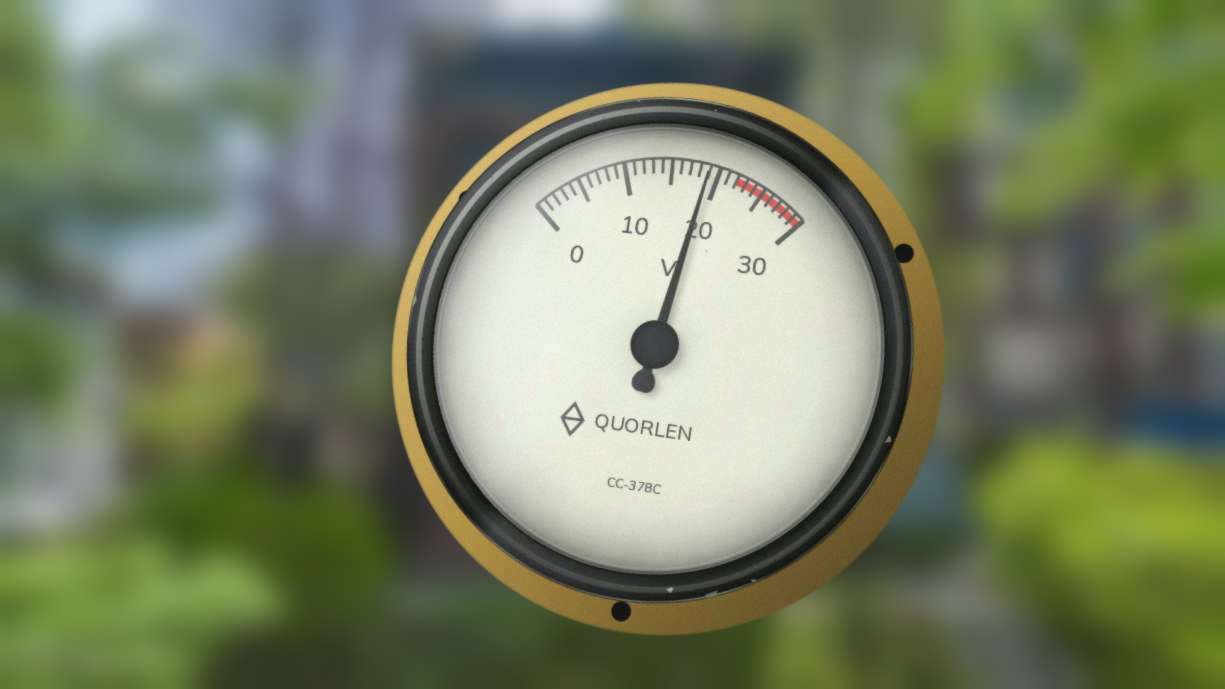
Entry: 19 V
